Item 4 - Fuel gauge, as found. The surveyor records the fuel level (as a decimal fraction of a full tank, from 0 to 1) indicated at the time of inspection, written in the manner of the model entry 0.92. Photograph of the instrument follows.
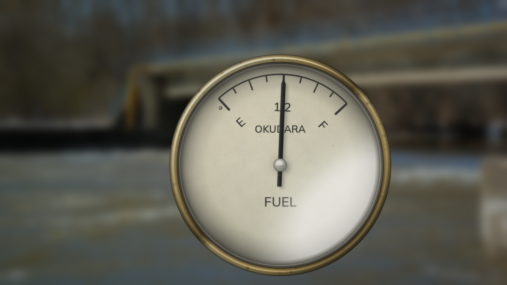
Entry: 0.5
